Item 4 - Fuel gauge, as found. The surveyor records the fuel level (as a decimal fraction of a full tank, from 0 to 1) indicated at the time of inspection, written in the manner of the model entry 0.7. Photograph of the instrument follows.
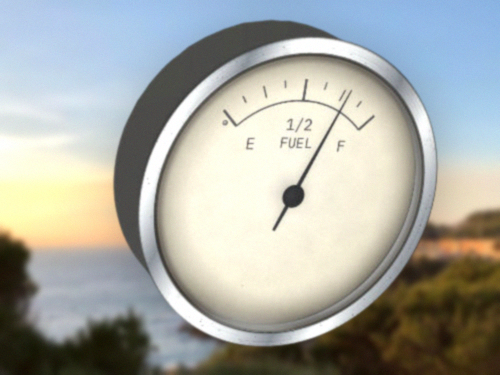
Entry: 0.75
